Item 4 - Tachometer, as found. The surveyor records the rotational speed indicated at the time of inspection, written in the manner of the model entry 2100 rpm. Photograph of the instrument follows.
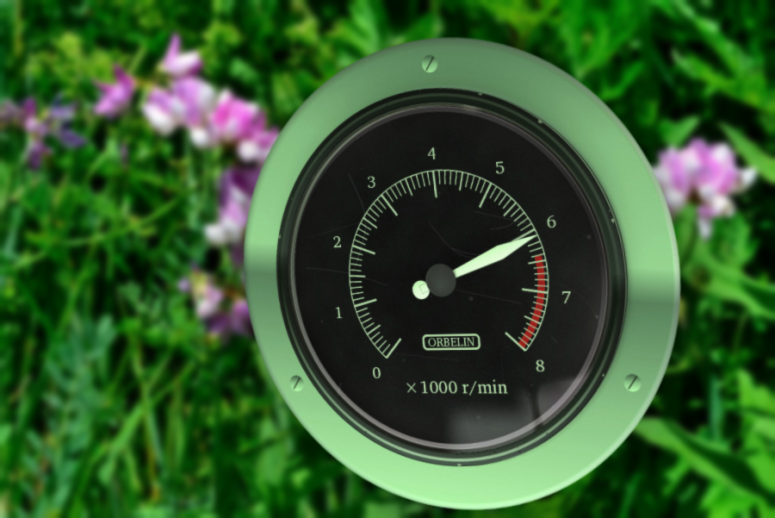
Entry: 6100 rpm
